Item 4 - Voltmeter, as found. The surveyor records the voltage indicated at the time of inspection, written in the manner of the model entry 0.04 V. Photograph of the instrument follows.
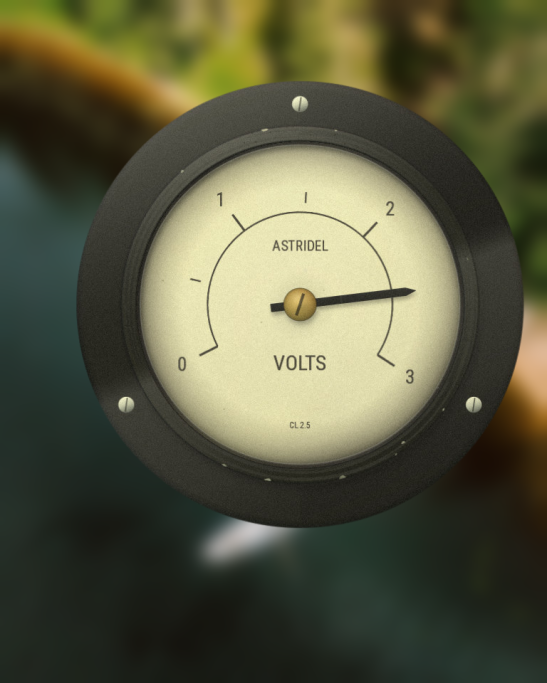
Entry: 2.5 V
